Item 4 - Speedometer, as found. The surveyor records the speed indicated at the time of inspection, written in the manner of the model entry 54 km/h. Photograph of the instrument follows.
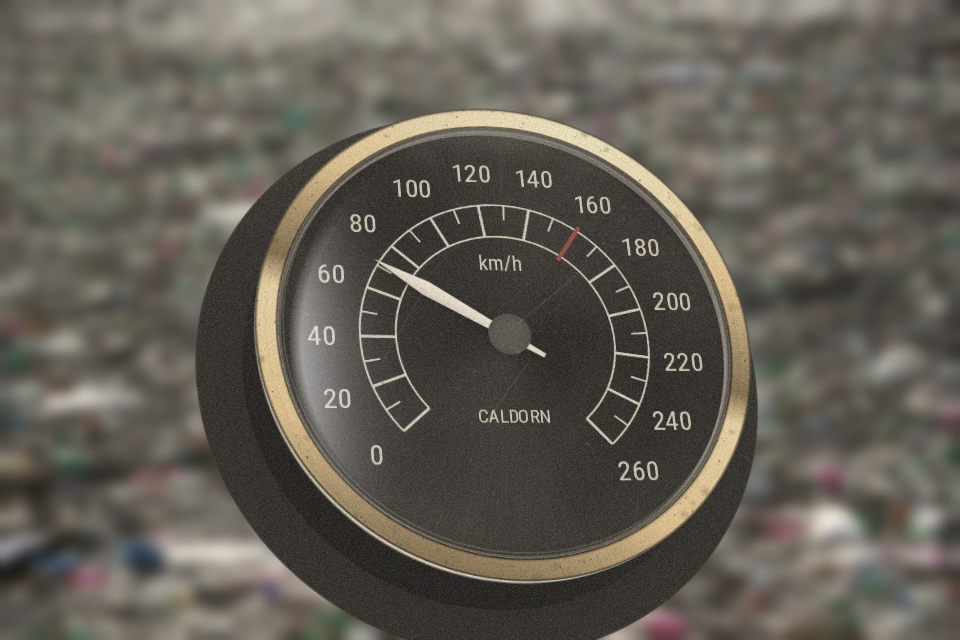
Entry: 70 km/h
